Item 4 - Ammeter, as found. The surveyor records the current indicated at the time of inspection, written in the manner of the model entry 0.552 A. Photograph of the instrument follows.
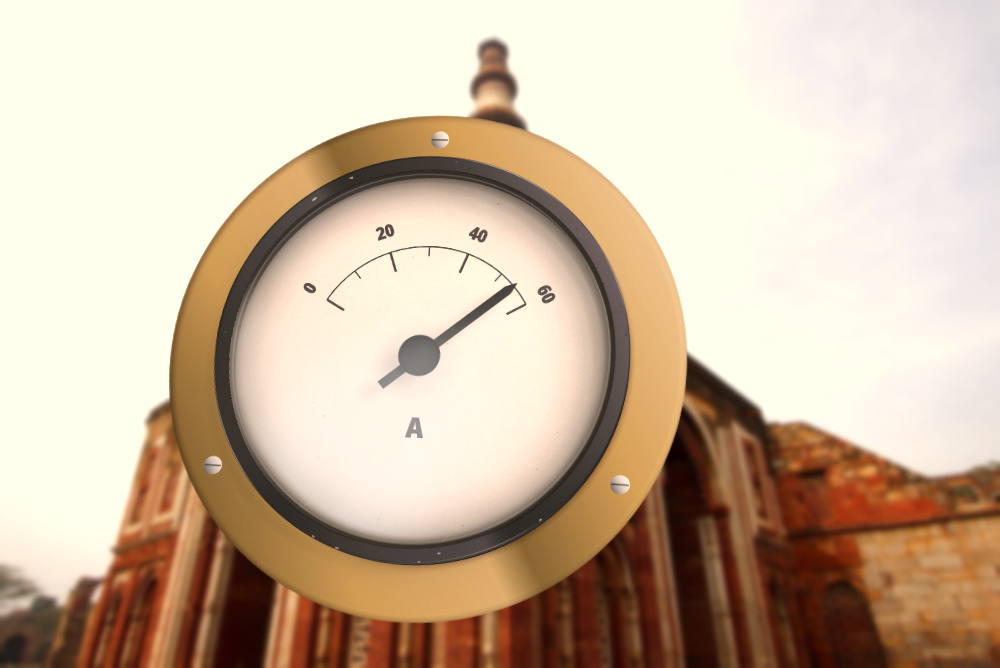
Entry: 55 A
